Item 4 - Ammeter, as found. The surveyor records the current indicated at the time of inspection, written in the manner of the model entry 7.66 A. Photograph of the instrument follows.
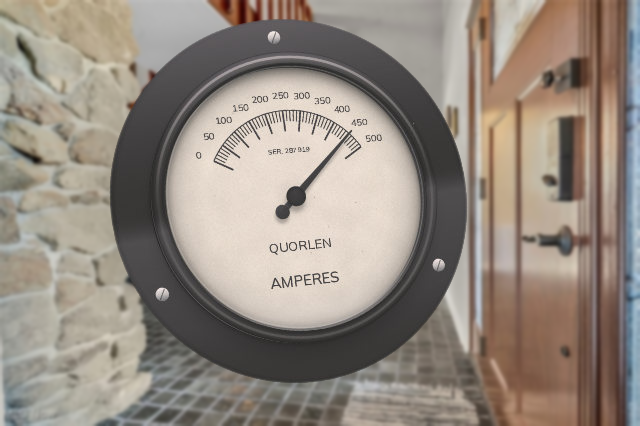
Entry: 450 A
